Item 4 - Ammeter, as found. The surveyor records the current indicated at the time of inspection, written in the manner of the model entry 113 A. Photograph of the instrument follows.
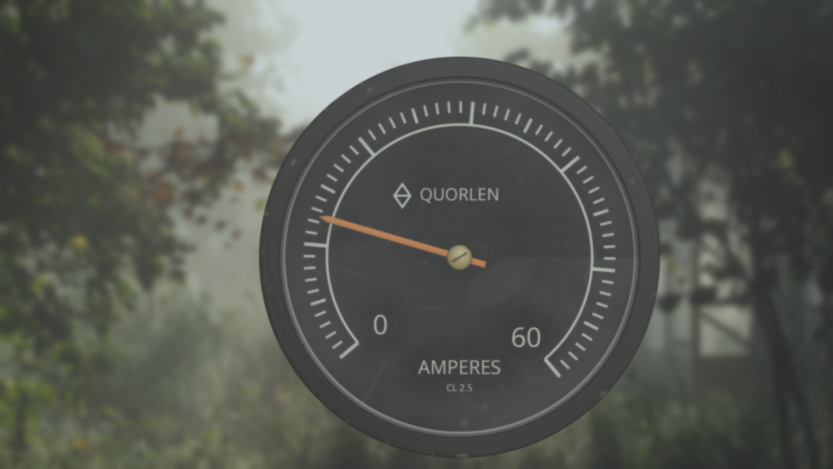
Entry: 12.5 A
